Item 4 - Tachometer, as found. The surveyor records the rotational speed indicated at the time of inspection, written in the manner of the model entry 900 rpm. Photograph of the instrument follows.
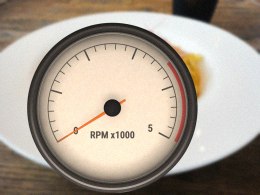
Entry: 0 rpm
